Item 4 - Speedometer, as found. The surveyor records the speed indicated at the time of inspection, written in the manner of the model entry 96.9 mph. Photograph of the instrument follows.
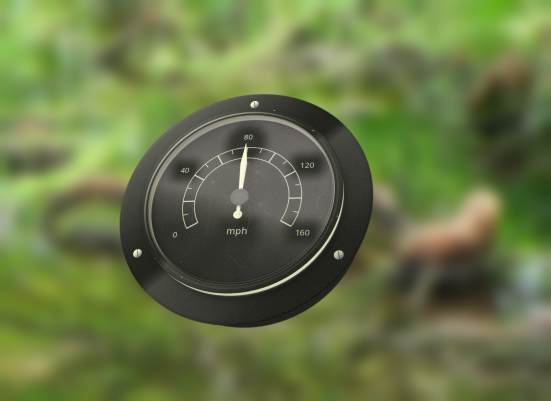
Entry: 80 mph
